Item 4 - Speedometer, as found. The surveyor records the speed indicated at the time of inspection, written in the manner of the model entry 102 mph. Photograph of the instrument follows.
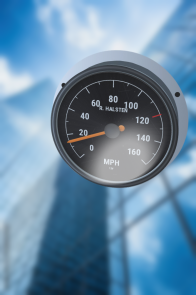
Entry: 15 mph
